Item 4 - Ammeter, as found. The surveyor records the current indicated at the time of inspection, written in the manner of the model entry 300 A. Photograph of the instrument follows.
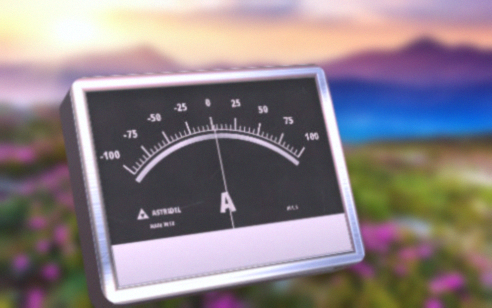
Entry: 0 A
